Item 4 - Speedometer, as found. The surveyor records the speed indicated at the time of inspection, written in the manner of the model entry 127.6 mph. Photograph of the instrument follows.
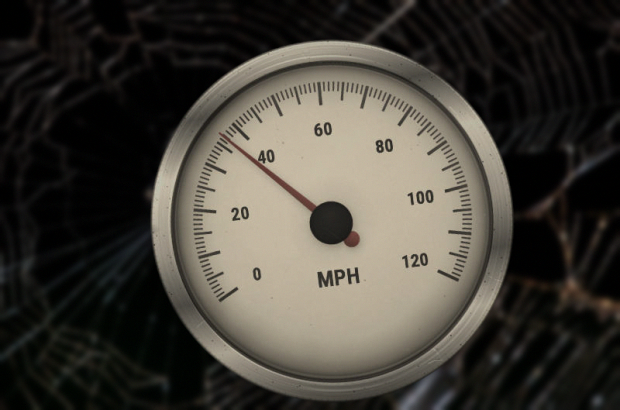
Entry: 37 mph
